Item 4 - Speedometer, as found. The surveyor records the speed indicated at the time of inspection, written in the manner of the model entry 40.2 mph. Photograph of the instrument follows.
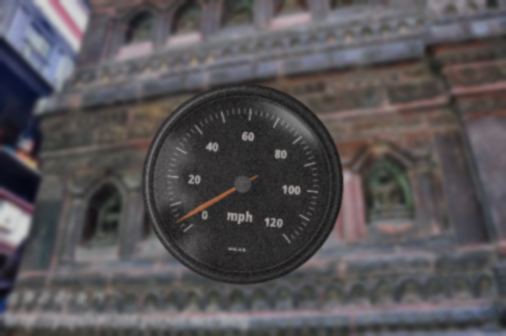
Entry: 4 mph
